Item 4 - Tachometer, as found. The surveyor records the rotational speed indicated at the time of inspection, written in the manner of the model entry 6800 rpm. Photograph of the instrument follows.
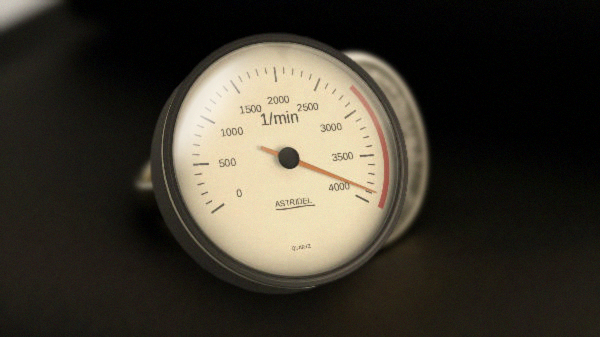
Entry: 3900 rpm
